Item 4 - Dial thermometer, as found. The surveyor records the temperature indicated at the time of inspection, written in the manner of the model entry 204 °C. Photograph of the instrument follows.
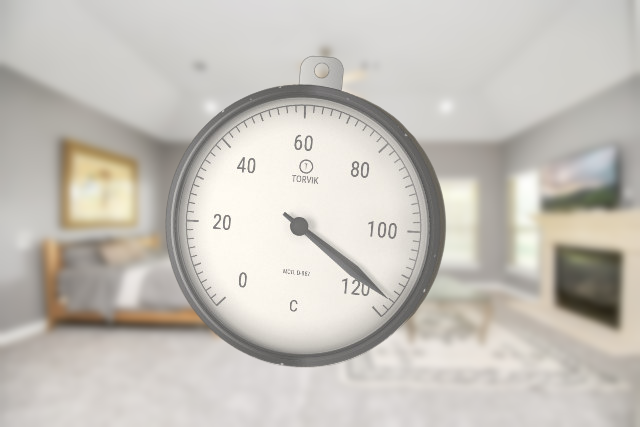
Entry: 116 °C
